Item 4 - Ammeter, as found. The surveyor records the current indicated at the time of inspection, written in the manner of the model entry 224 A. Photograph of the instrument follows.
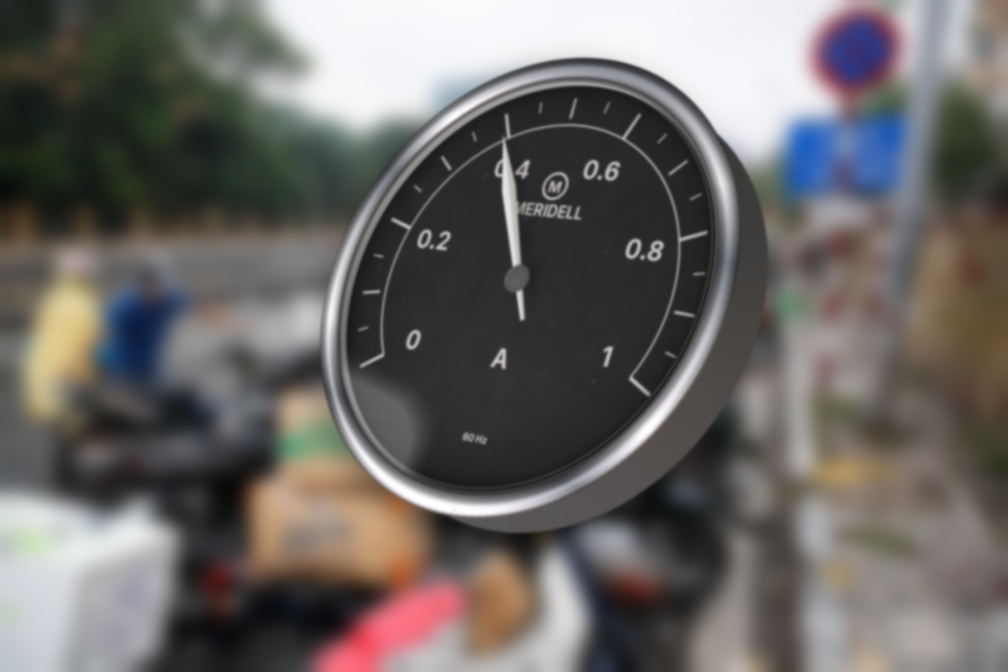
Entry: 0.4 A
